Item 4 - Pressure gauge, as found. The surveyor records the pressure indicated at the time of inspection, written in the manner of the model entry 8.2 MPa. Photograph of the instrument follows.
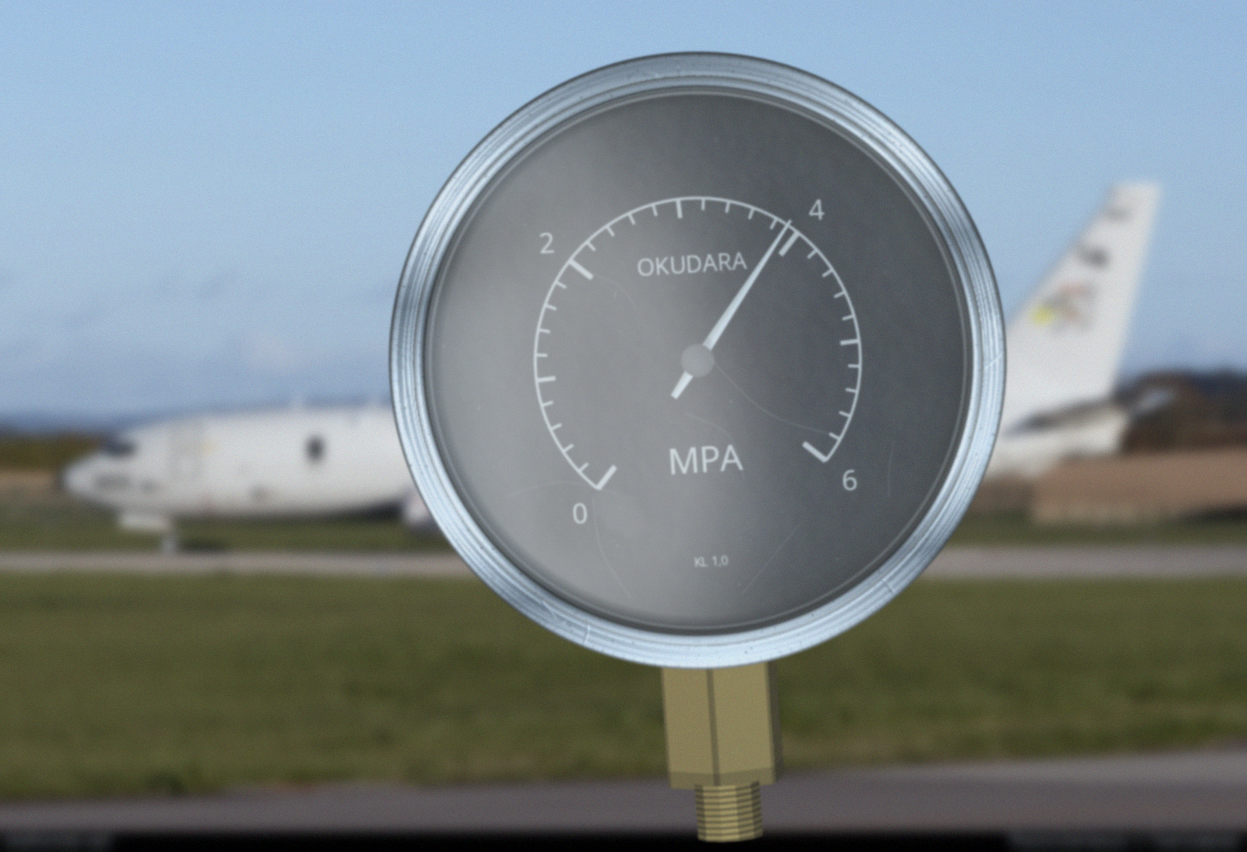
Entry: 3.9 MPa
